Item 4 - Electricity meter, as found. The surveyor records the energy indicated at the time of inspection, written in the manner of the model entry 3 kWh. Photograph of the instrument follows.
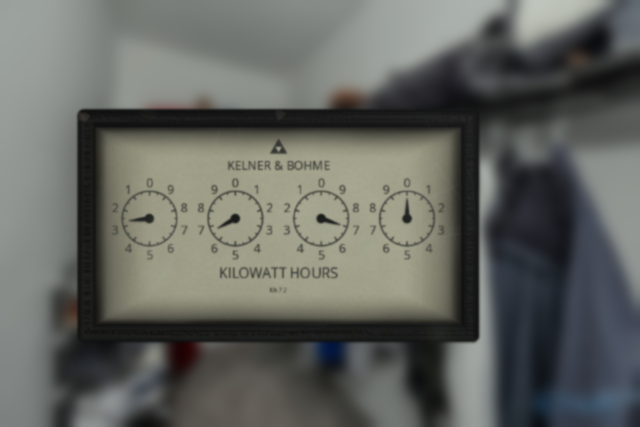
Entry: 2670 kWh
